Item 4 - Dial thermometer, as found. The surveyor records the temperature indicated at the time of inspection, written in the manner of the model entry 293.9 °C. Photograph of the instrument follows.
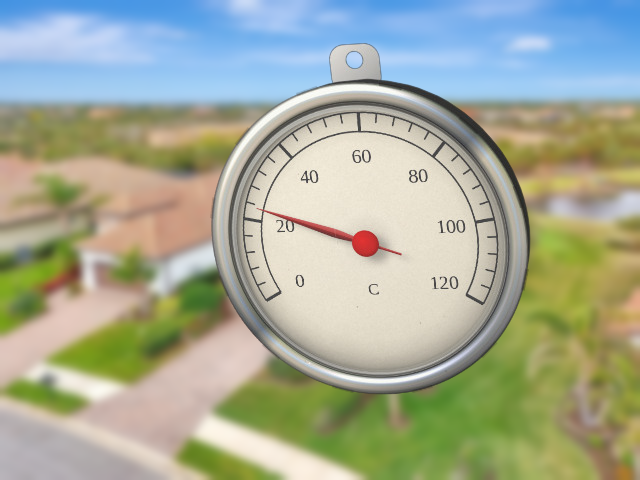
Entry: 24 °C
